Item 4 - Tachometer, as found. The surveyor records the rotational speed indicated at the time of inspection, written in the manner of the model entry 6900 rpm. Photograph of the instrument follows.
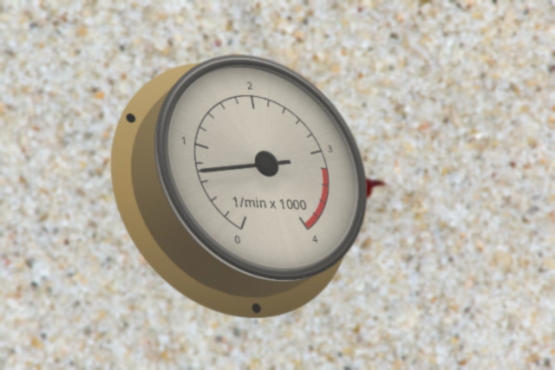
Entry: 700 rpm
